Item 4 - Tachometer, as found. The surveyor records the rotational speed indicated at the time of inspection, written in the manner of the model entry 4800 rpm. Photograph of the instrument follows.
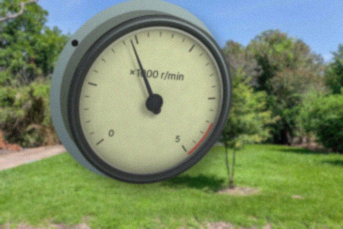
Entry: 1900 rpm
